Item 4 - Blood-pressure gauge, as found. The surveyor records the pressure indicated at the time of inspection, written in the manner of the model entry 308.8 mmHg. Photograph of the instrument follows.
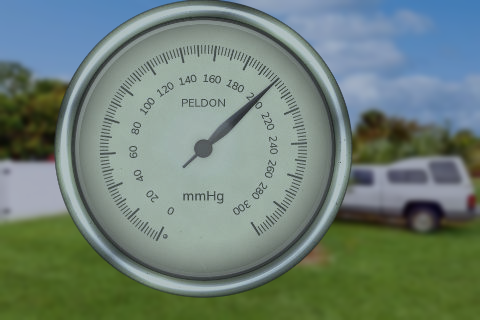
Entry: 200 mmHg
